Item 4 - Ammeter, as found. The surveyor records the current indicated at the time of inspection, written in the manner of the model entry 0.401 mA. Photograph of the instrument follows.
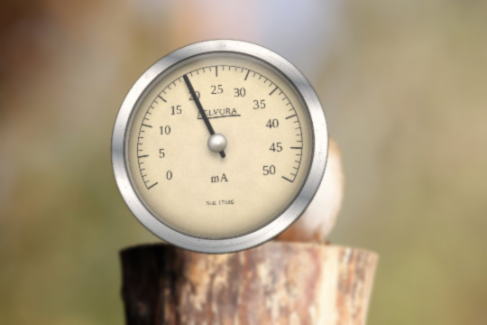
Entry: 20 mA
